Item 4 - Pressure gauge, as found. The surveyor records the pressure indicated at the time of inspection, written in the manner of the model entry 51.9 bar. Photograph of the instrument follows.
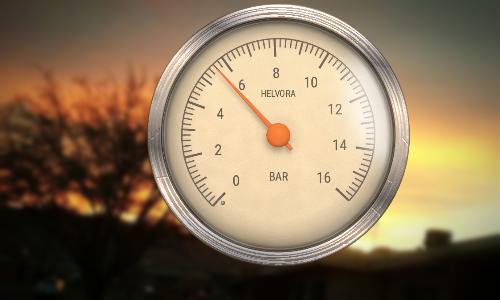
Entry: 5.6 bar
